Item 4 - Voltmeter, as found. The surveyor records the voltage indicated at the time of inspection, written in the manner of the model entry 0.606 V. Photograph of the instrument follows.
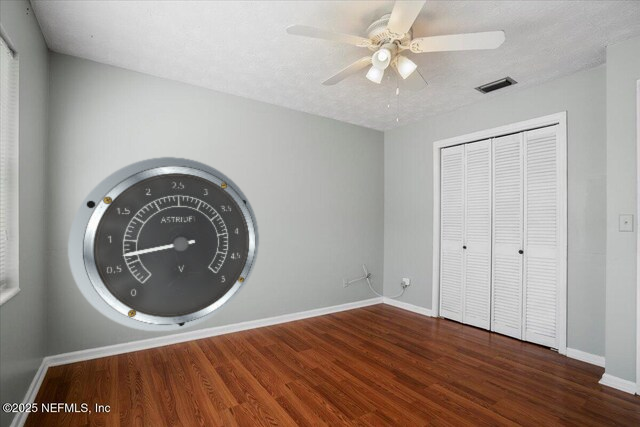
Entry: 0.7 V
